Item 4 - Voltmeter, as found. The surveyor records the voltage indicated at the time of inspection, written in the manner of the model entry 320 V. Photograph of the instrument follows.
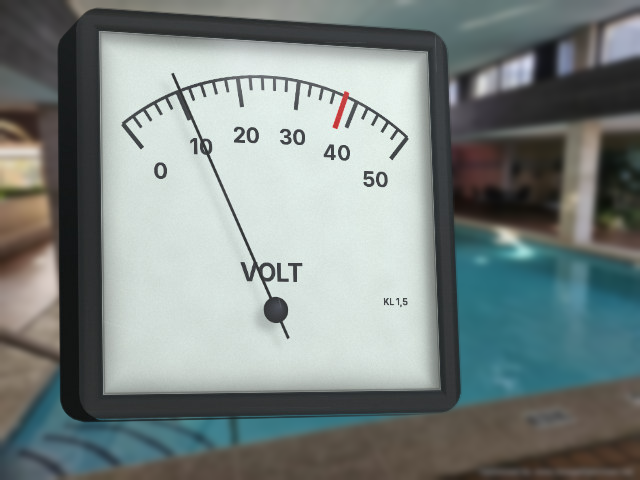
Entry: 10 V
